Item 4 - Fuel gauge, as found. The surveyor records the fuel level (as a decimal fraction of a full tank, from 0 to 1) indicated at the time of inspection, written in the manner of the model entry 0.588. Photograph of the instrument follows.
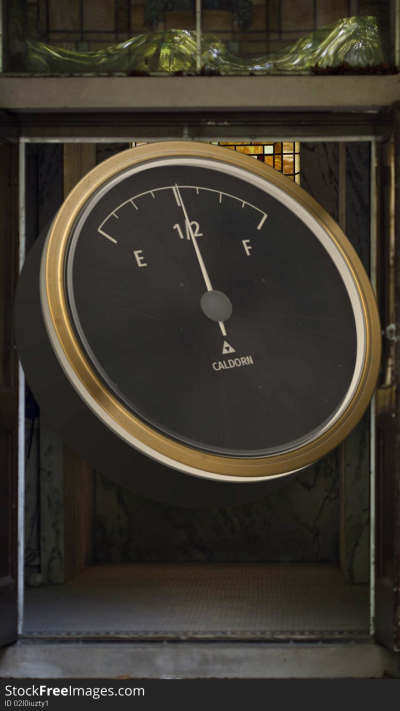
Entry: 0.5
